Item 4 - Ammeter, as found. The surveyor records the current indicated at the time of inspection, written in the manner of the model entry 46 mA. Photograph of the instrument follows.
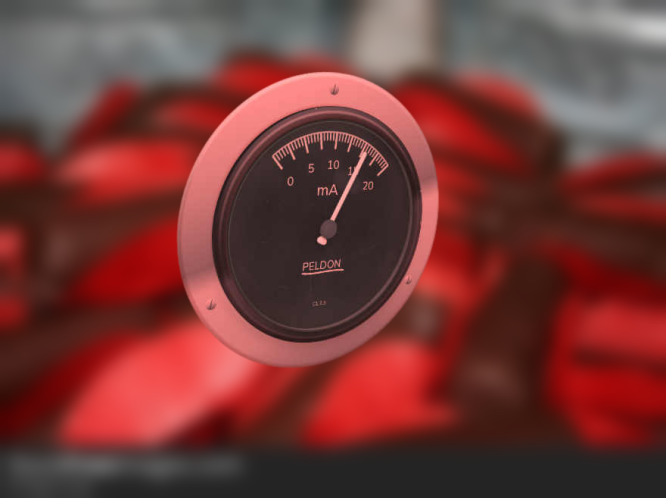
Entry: 15 mA
